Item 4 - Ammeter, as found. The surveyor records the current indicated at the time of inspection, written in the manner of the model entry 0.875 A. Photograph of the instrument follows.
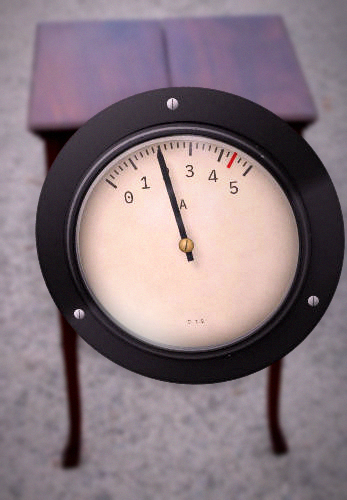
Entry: 2 A
